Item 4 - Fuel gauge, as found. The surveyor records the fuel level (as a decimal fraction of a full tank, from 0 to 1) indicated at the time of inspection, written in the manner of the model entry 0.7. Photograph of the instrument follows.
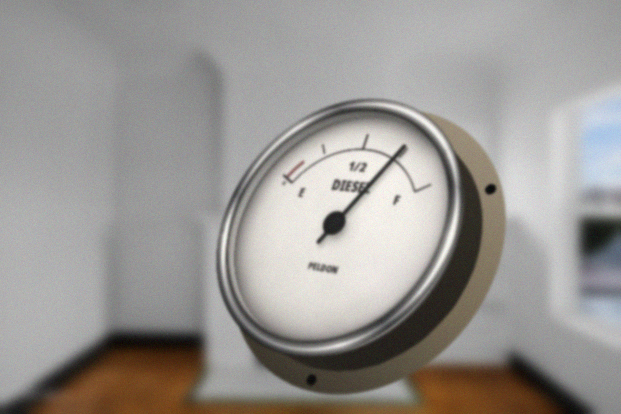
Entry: 0.75
